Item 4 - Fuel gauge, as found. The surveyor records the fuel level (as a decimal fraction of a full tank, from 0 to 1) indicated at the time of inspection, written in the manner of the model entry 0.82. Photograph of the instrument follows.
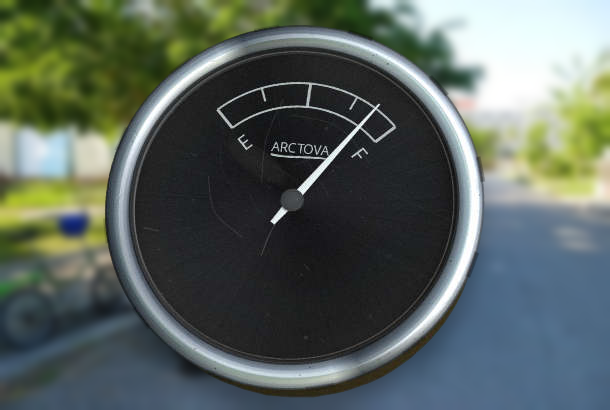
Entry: 0.875
